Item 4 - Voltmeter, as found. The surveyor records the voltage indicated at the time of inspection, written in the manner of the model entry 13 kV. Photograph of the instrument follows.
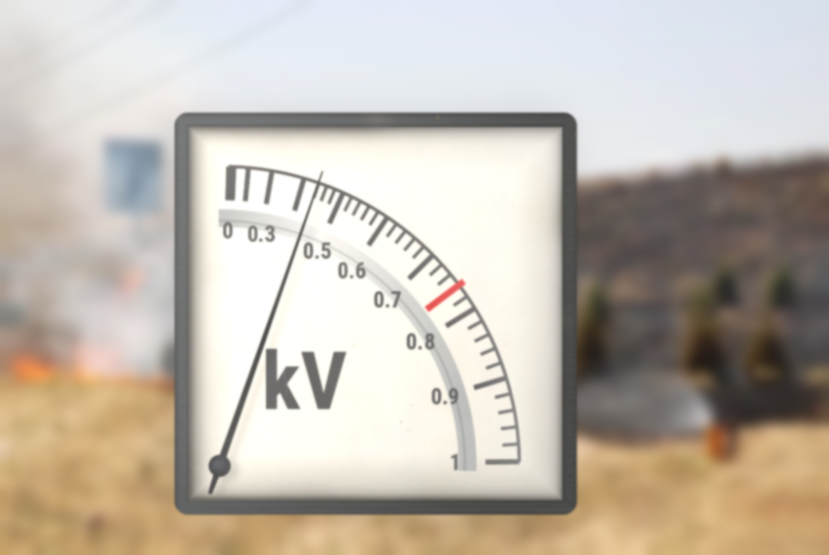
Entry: 0.44 kV
